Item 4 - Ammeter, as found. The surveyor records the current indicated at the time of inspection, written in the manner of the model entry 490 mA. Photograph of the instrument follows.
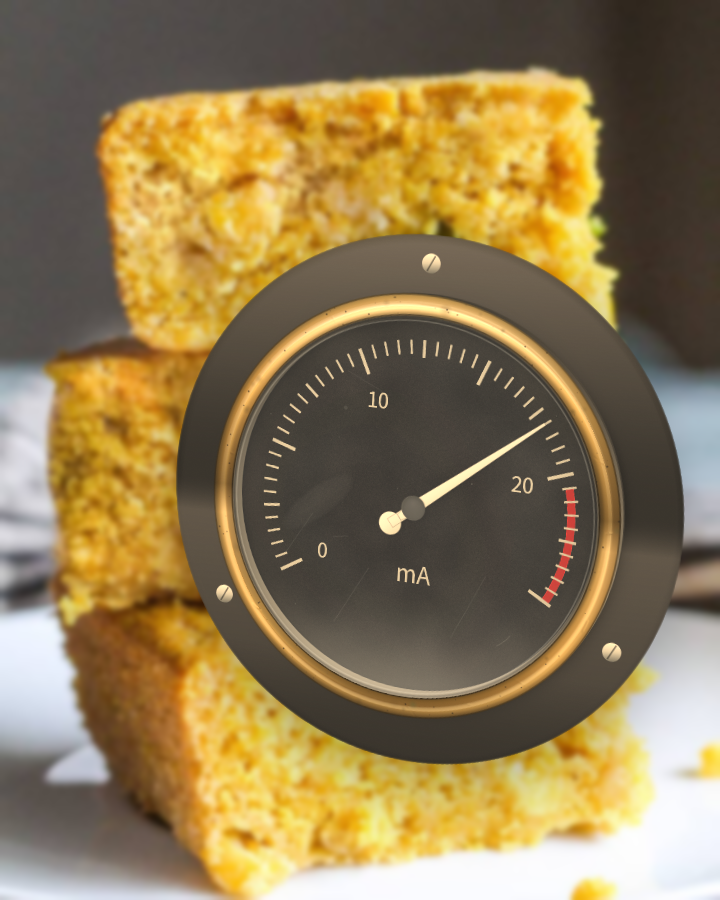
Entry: 18 mA
